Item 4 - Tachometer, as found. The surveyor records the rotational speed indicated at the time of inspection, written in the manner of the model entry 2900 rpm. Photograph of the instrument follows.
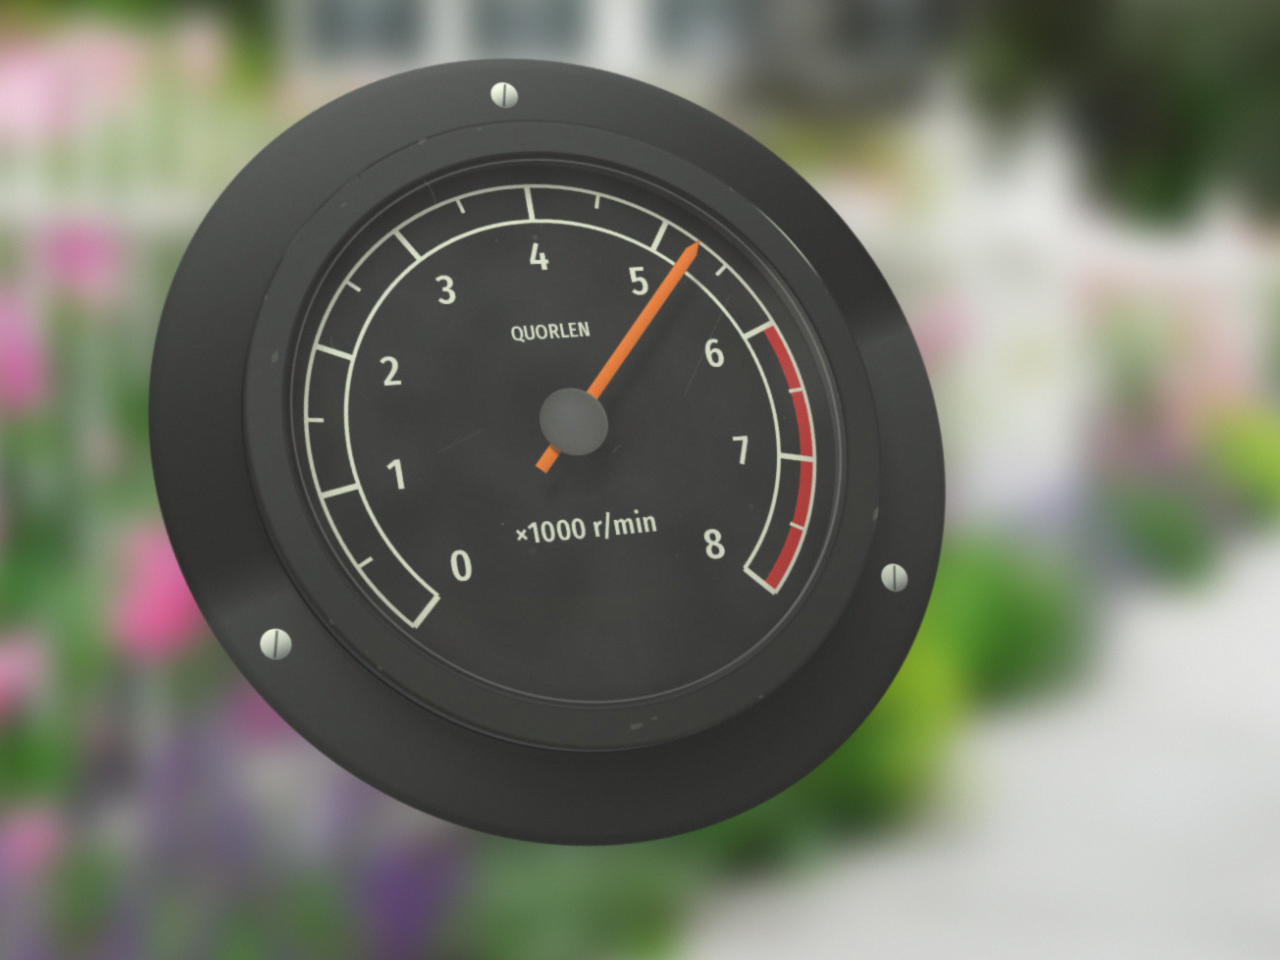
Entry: 5250 rpm
